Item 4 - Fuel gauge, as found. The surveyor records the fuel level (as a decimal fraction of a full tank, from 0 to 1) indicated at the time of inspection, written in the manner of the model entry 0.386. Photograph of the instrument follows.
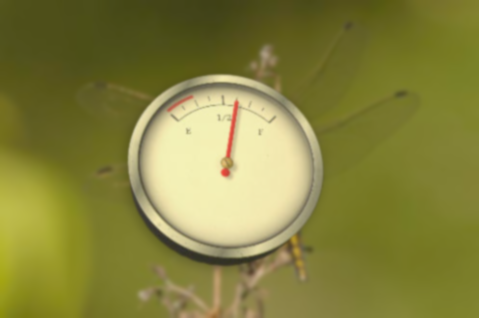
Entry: 0.625
